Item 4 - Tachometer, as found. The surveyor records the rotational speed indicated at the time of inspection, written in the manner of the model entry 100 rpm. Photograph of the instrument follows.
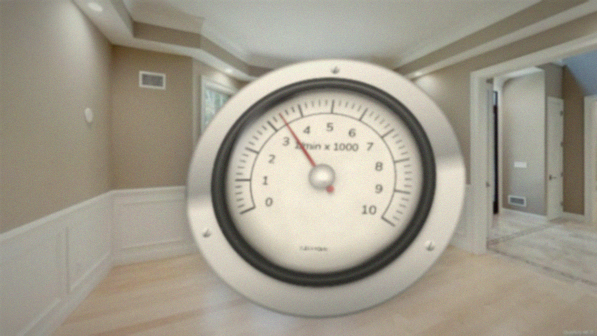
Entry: 3400 rpm
